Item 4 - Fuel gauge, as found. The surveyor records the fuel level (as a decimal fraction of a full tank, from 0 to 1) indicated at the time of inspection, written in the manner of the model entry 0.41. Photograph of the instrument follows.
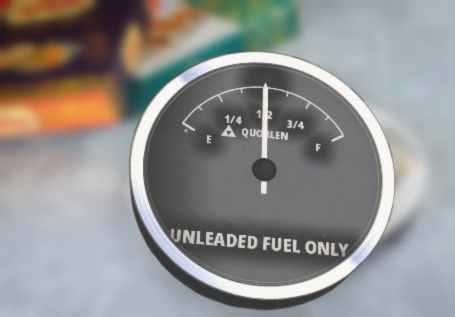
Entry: 0.5
